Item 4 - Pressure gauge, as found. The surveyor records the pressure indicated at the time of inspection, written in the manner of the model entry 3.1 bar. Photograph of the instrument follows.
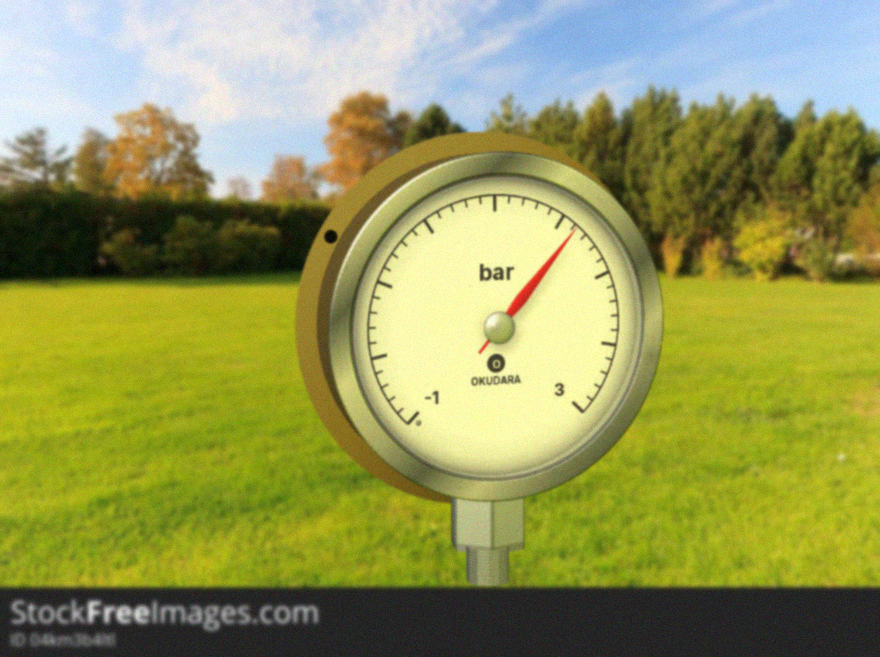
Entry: 1.6 bar
